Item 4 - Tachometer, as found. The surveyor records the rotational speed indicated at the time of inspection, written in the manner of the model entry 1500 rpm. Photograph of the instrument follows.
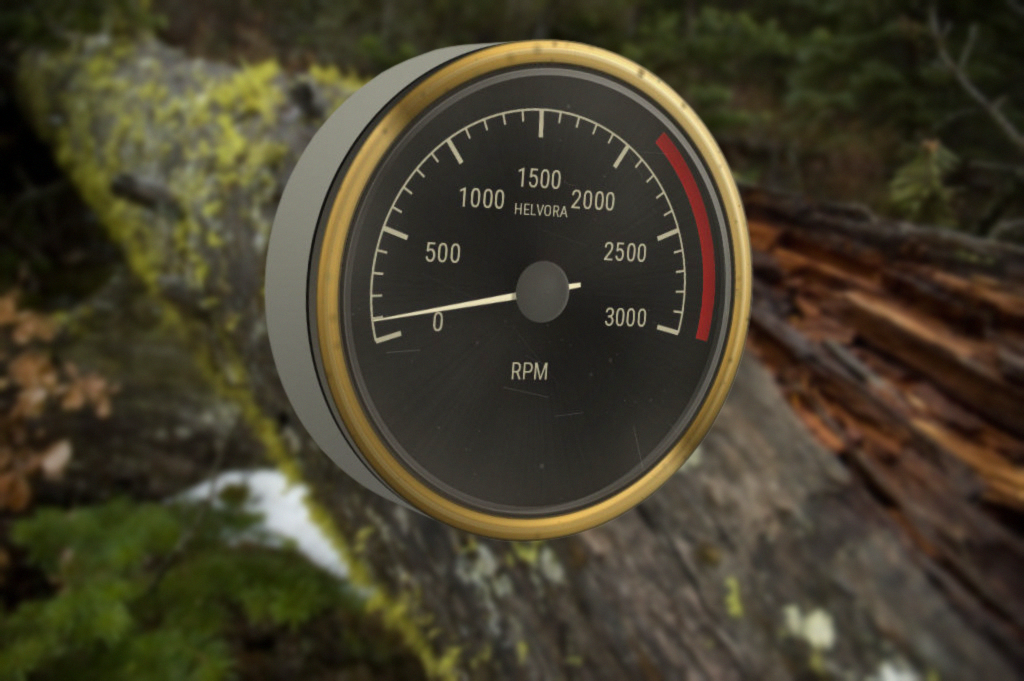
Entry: 100 rpm
